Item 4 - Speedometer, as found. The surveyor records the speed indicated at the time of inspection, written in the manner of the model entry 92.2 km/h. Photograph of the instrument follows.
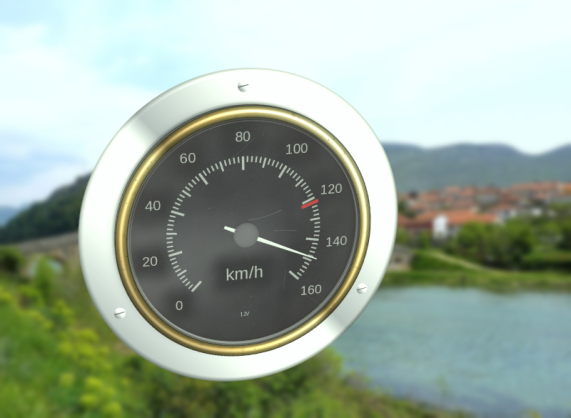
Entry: 148 km/h
